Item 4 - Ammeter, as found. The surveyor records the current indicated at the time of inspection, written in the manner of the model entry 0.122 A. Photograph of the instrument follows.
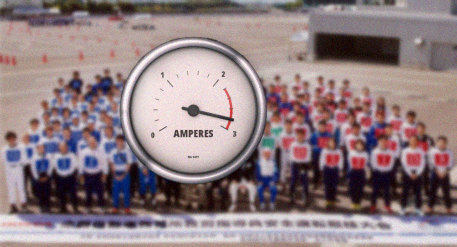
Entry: 2.8 A
